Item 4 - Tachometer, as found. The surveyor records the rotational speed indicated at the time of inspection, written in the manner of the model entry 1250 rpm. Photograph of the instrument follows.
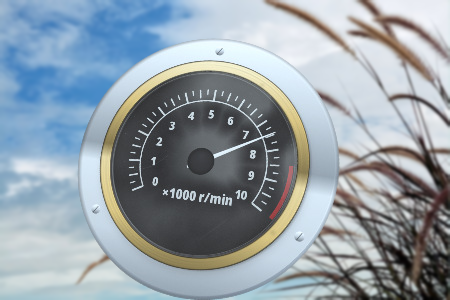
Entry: 7500 rpm
